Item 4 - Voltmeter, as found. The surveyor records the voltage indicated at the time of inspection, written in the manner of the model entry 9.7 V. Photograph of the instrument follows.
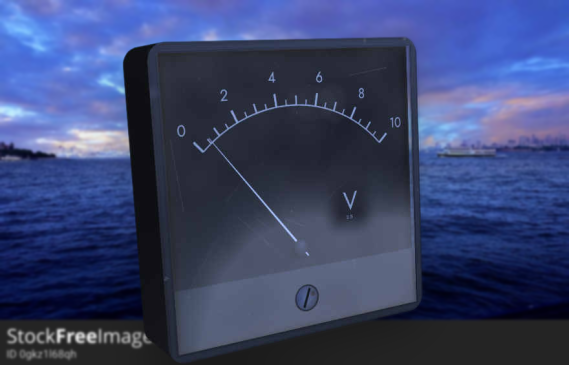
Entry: 0.5 V
